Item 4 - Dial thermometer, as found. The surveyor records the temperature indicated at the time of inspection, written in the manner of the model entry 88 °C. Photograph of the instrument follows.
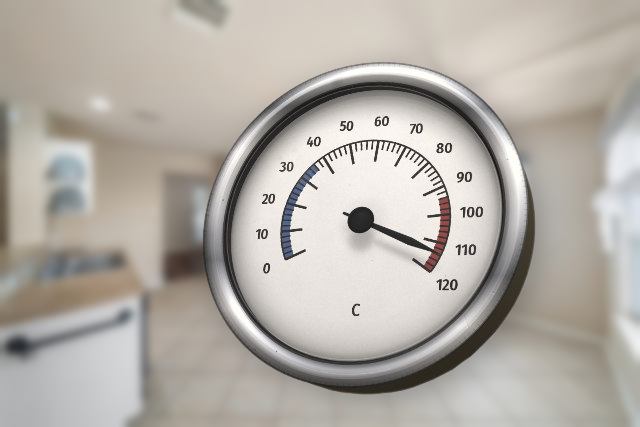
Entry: 114 °C
